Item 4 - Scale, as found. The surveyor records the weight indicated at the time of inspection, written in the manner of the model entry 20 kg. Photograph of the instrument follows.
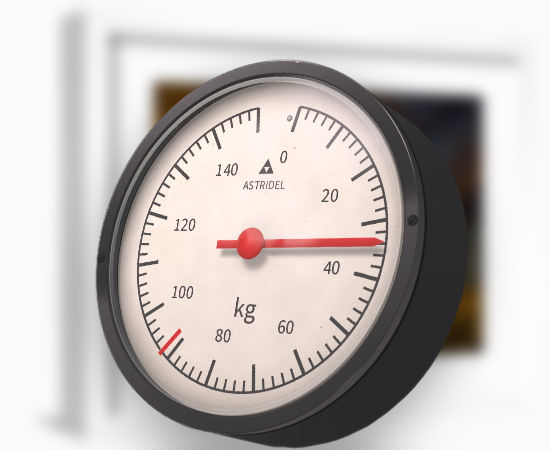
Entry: 34 kg
